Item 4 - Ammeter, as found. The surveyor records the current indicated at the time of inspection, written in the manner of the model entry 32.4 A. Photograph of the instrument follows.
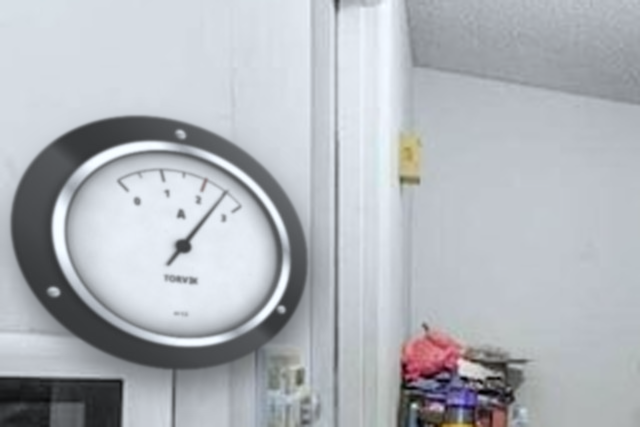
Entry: 2.5 A
